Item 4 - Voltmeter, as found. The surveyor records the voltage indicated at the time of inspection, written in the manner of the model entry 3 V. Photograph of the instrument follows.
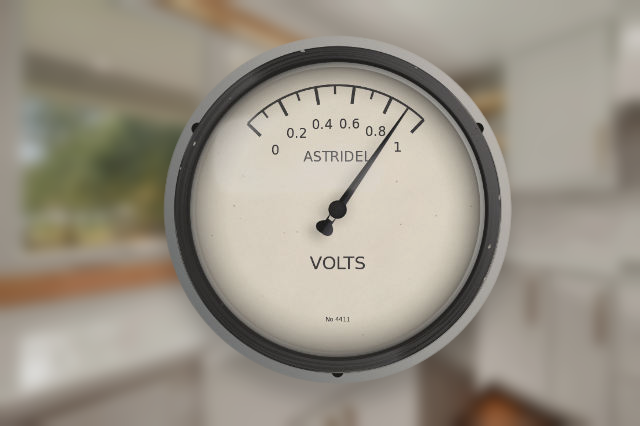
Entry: 0.9 V
